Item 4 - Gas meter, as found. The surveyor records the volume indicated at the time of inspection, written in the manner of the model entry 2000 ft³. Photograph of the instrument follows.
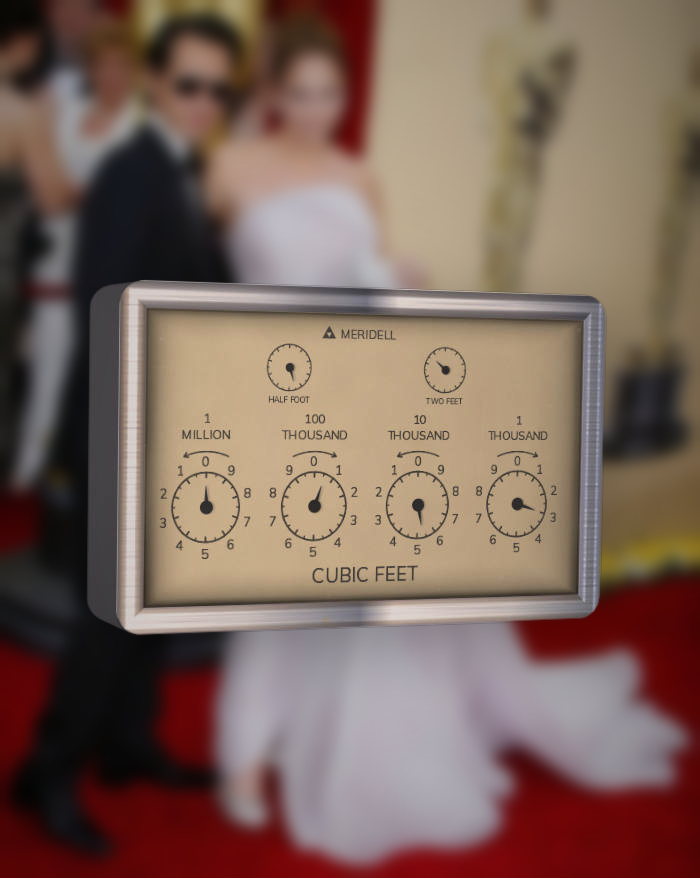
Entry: 5300 ft³
